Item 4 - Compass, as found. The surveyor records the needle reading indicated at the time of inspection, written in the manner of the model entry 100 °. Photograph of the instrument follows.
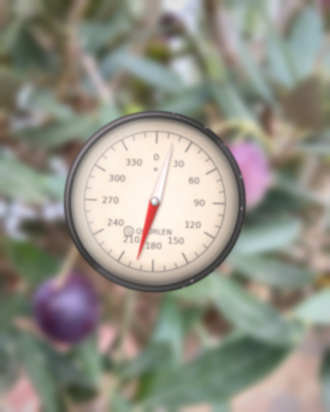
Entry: 195 °
